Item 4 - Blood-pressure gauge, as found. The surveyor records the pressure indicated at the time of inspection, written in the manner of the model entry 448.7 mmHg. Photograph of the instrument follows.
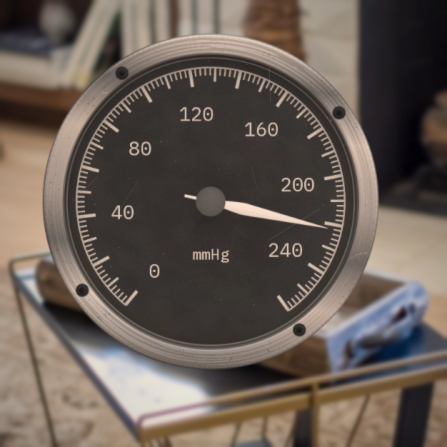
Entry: 222 mmHg
